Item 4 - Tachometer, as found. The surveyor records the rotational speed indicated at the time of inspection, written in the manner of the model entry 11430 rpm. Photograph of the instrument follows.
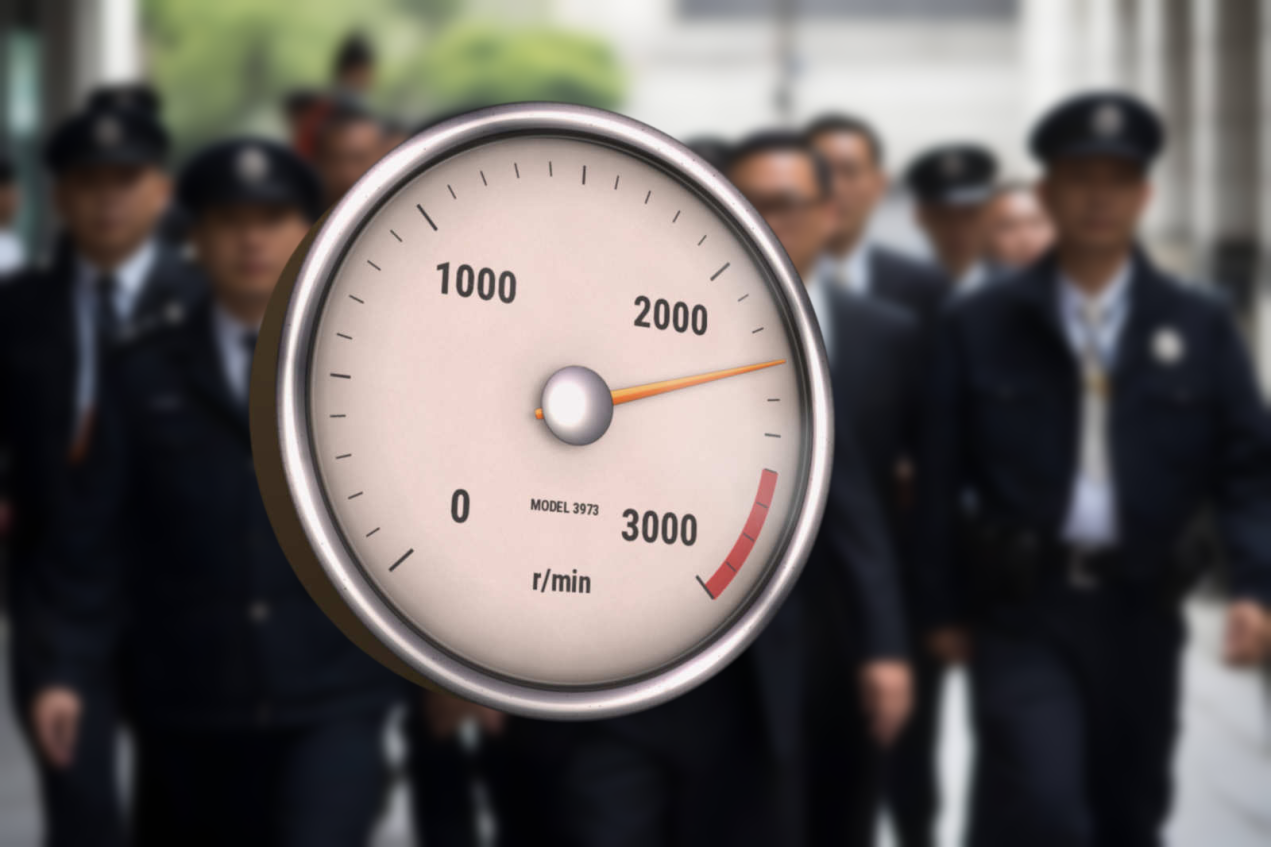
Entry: 2300 rpm
